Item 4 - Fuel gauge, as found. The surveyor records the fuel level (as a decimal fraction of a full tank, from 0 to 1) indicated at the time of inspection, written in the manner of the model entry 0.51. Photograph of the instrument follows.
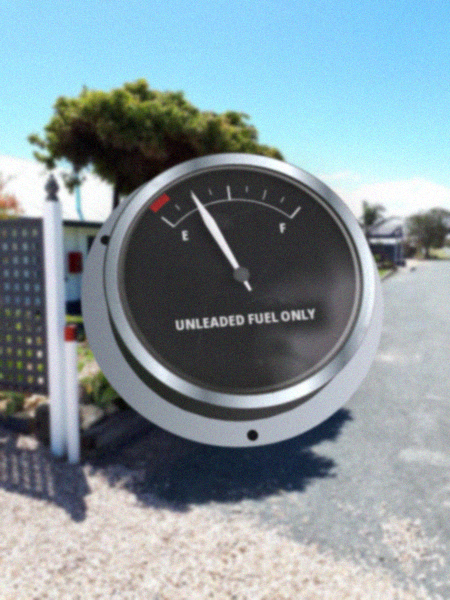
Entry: 0.25
